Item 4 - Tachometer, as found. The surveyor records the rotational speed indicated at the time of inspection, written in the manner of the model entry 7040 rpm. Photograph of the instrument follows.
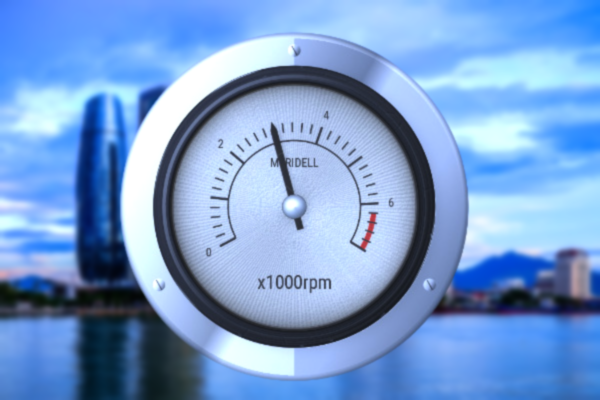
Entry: 3000 rpm
